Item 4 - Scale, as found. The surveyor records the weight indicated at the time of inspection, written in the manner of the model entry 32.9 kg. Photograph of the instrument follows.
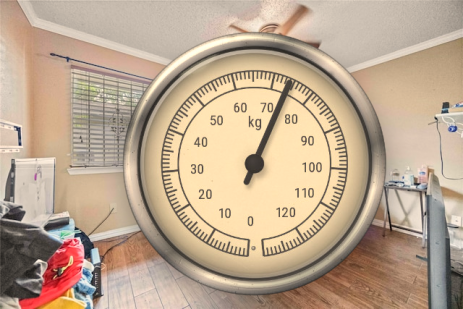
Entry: 74 kg
